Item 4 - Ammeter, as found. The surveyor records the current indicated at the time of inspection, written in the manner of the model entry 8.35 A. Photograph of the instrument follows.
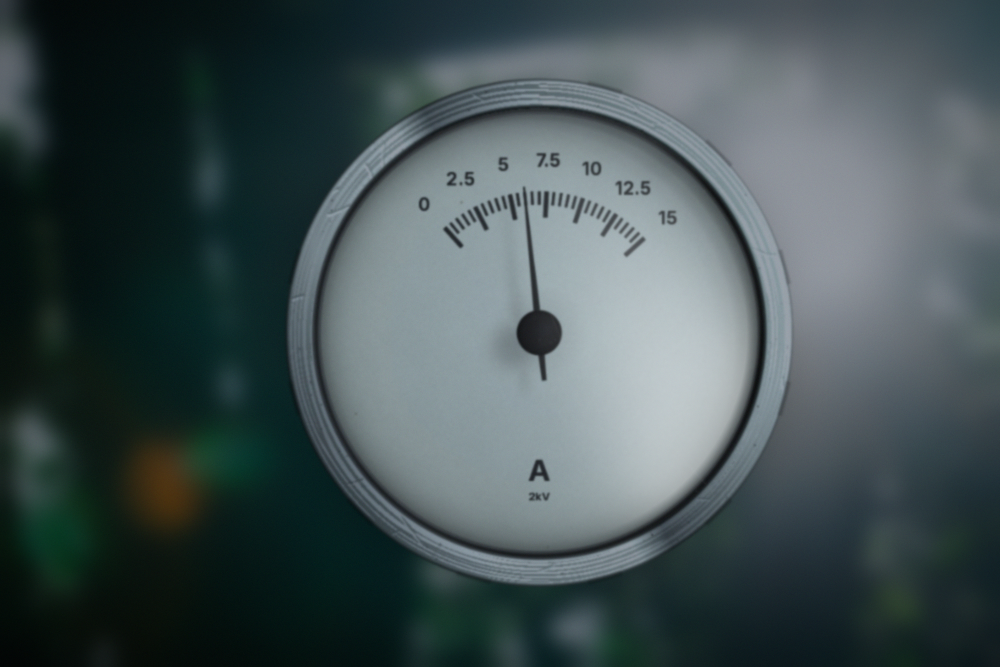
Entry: 6 A
